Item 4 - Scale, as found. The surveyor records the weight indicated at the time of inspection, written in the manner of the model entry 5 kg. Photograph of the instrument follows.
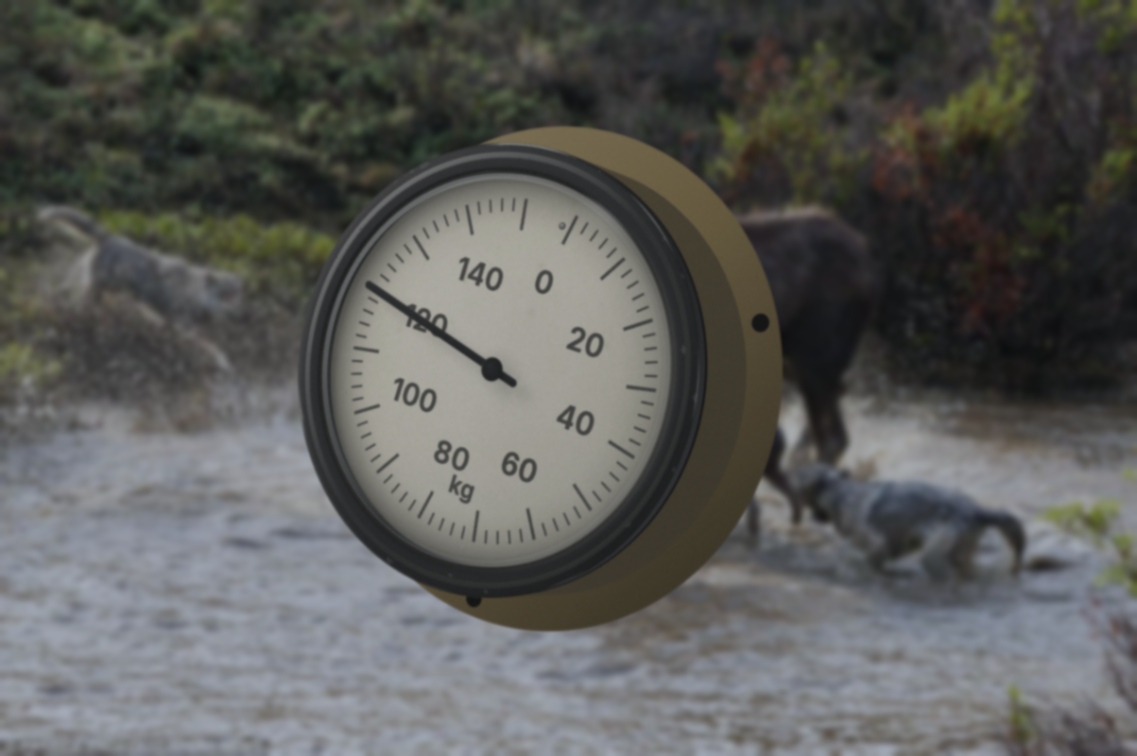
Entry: 120 kg
